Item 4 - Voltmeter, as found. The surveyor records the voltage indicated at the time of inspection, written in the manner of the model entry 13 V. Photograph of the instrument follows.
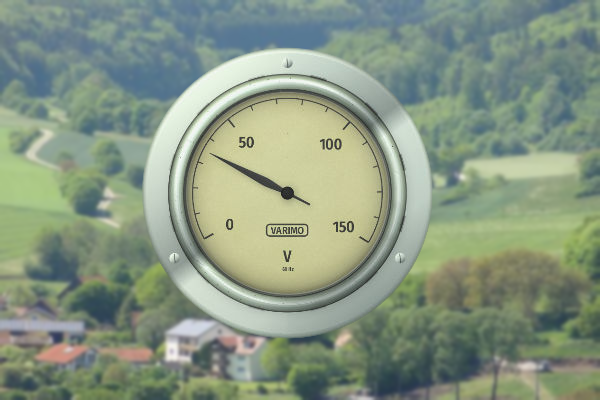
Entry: 35 V
